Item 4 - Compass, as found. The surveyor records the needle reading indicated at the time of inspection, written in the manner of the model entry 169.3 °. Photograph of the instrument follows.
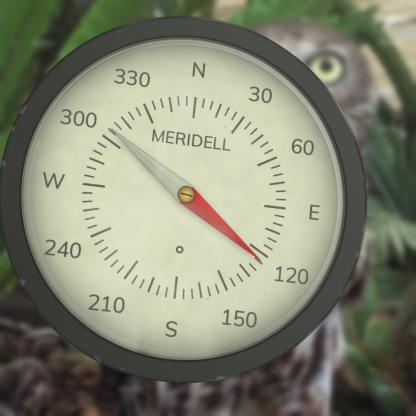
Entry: 125 °
